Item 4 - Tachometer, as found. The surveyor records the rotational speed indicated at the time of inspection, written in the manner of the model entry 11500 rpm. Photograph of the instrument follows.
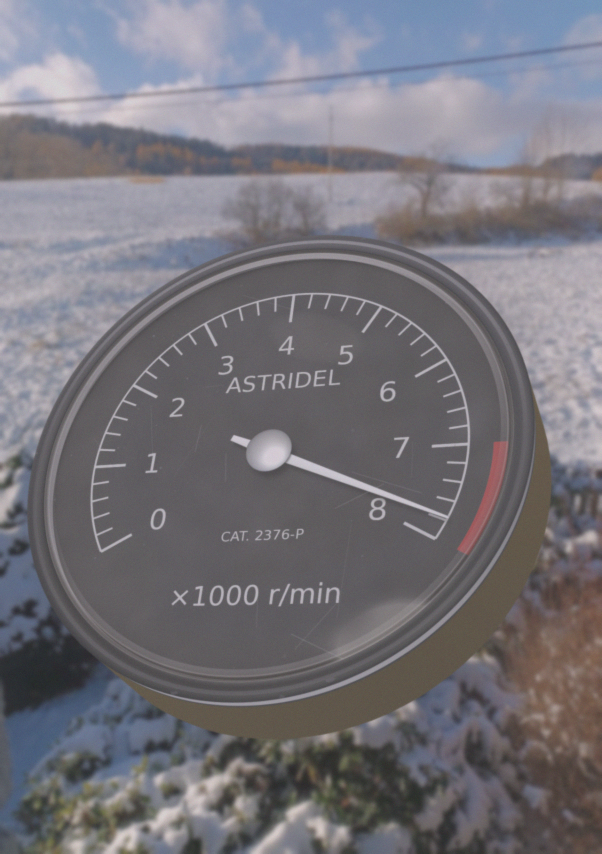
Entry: 7800 rpm
